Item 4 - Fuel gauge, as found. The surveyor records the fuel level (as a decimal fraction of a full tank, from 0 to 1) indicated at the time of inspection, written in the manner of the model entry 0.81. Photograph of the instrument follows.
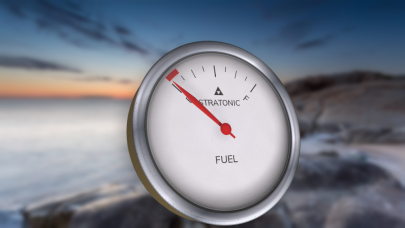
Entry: 0
